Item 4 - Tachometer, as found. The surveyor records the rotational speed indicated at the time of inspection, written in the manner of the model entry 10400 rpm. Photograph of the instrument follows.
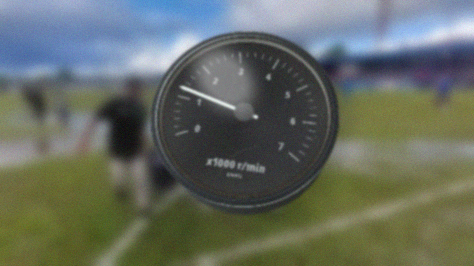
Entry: 1200 rpm
